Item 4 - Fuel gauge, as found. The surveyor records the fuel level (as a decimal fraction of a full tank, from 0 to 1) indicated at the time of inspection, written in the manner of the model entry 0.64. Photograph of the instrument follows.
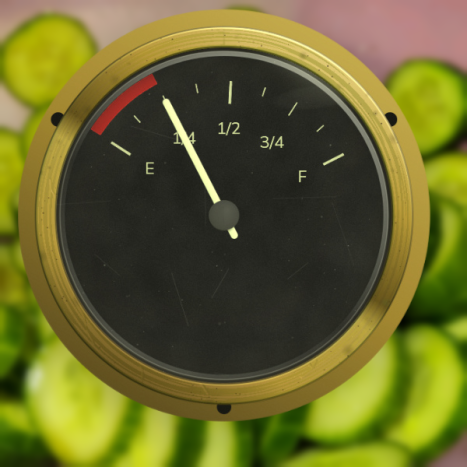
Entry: 0.25
